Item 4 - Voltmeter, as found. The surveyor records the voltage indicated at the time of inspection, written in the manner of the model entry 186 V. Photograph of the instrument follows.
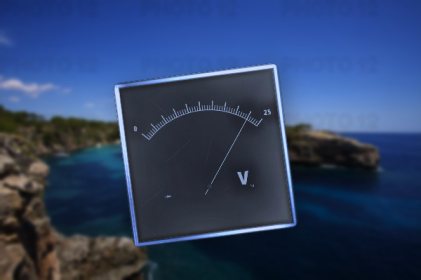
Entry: 22.5 V
